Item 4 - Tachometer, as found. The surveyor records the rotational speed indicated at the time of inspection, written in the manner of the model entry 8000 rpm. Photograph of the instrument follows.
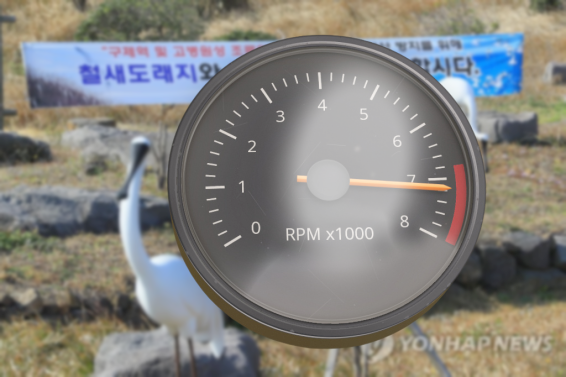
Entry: 7200 rpm
